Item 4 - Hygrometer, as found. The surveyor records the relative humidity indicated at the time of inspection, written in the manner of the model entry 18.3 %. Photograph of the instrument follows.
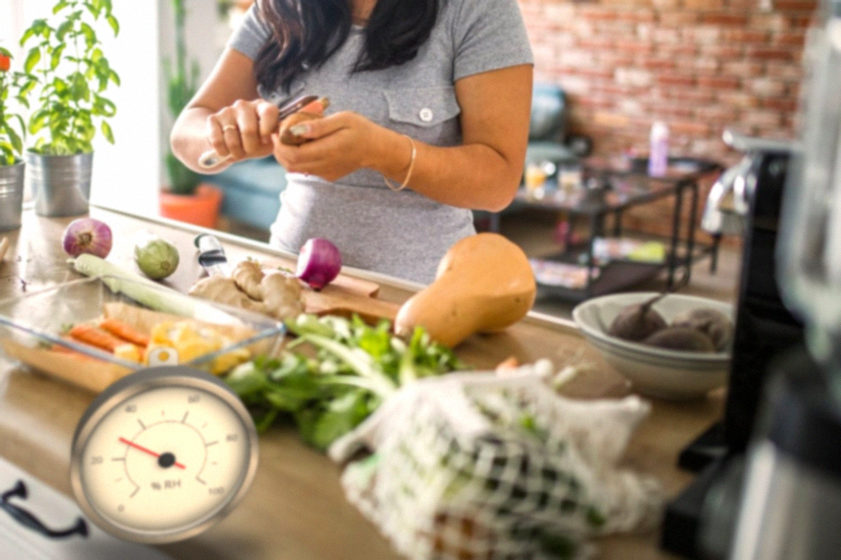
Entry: 30 %
